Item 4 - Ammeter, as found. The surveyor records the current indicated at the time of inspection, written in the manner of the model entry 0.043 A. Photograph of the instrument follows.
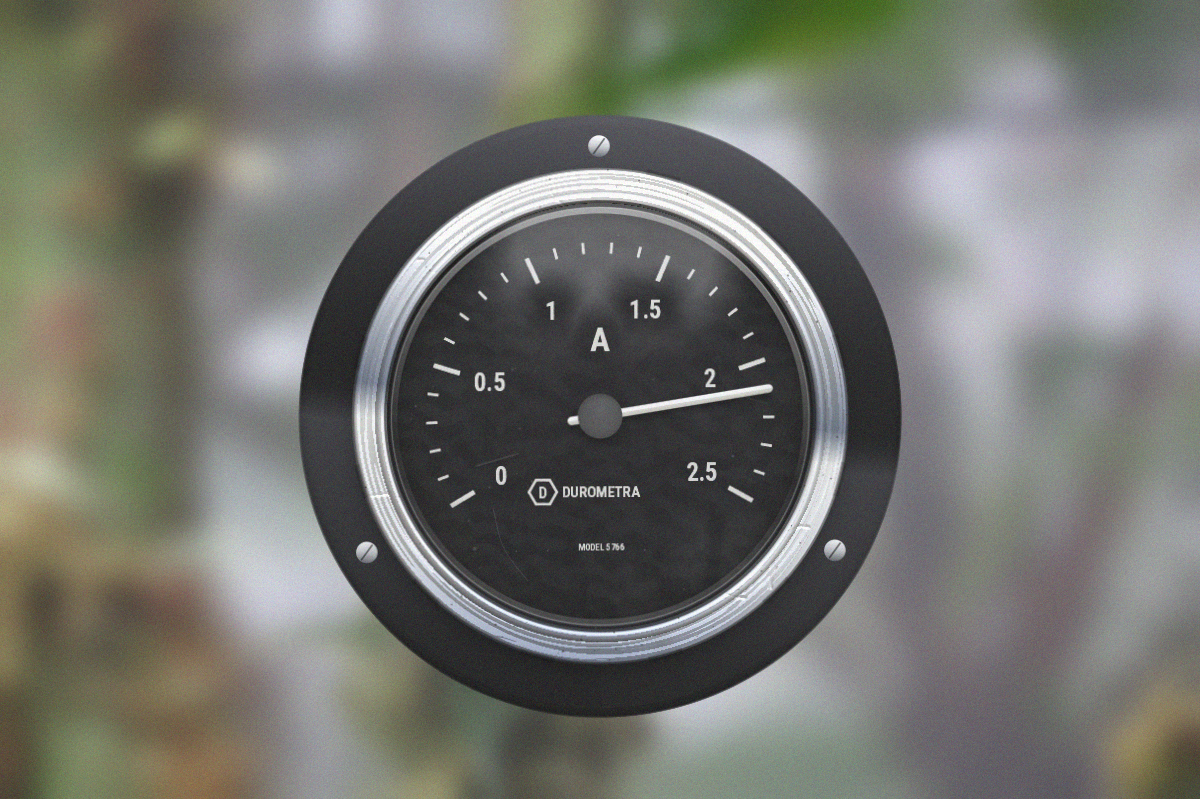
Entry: 2.1 A
